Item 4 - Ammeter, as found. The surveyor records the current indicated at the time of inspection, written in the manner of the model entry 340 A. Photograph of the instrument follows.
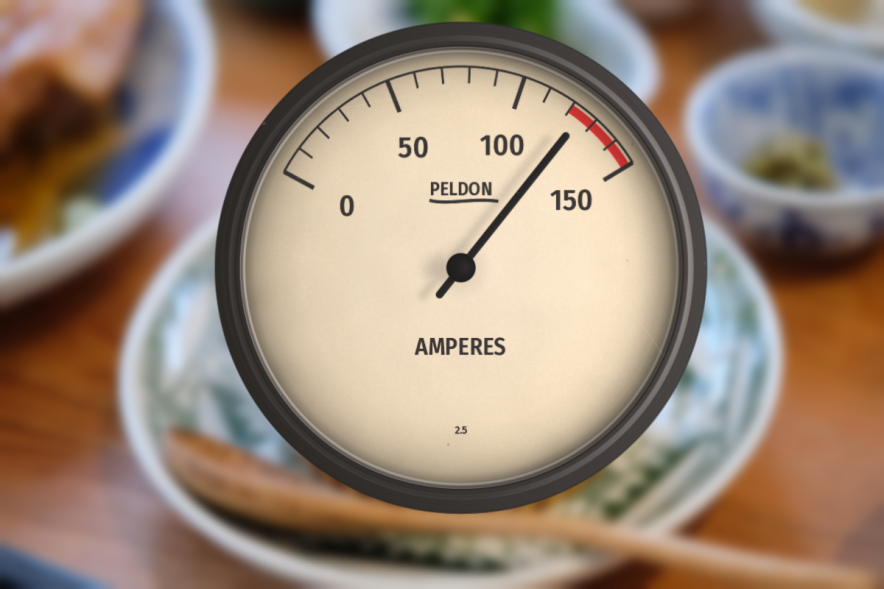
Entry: 125 A
